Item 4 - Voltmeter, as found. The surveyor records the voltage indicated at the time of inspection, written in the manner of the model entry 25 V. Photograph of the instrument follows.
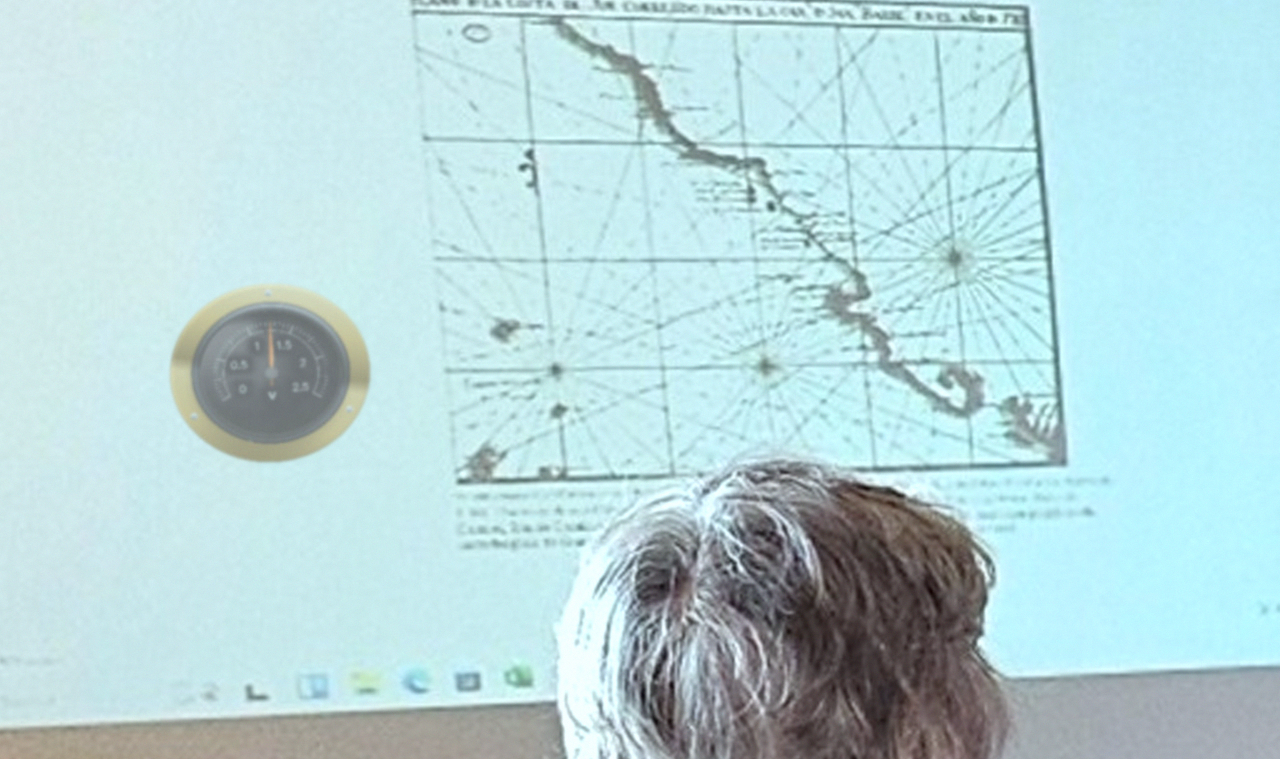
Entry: 1.25 V
